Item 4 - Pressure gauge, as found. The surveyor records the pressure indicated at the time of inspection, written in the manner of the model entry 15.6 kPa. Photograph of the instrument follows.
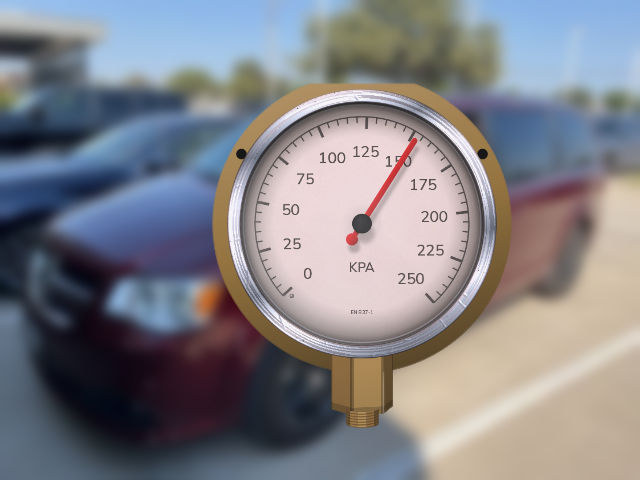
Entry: 152.5 kPa
